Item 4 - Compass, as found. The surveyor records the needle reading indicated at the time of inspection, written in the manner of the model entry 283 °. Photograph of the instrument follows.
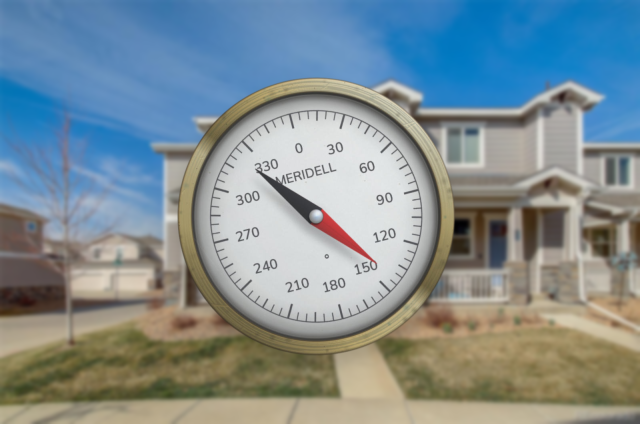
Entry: 142.5 °
